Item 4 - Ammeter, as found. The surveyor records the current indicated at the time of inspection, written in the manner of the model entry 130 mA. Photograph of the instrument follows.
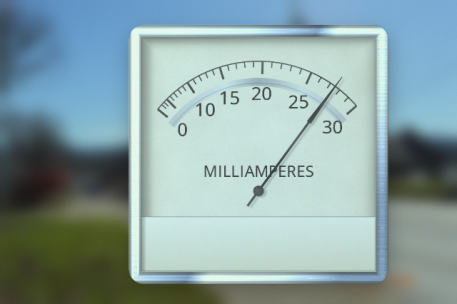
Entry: 27.5 mA
